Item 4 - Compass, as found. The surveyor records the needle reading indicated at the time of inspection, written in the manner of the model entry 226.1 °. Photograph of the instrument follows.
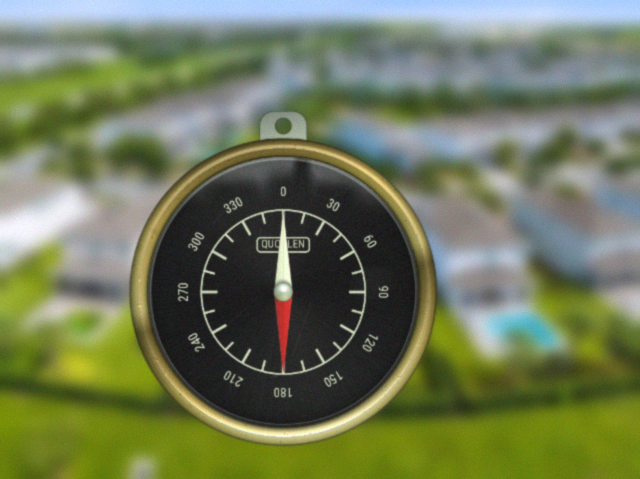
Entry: 180 °
